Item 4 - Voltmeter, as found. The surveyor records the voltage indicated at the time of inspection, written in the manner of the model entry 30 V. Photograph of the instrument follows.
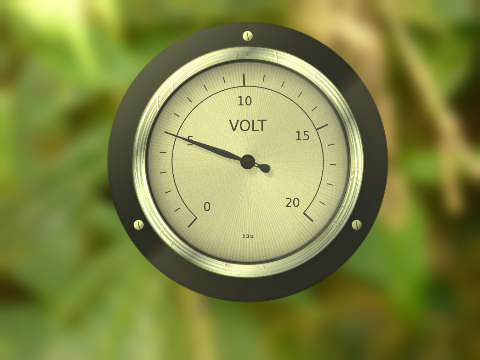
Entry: 5 V
